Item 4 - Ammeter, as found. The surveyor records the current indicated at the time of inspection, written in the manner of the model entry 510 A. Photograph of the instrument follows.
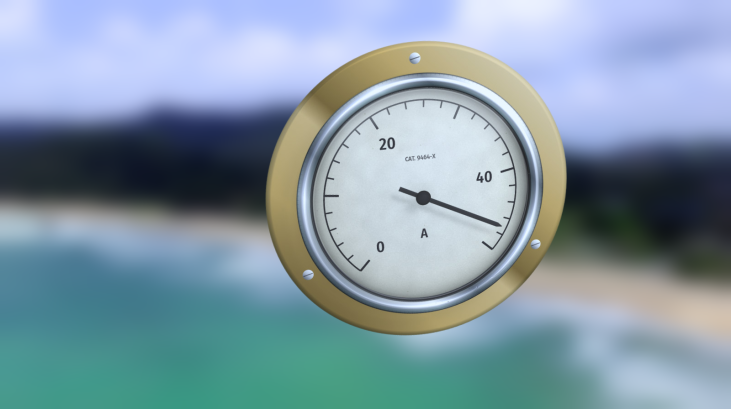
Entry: 47 A
